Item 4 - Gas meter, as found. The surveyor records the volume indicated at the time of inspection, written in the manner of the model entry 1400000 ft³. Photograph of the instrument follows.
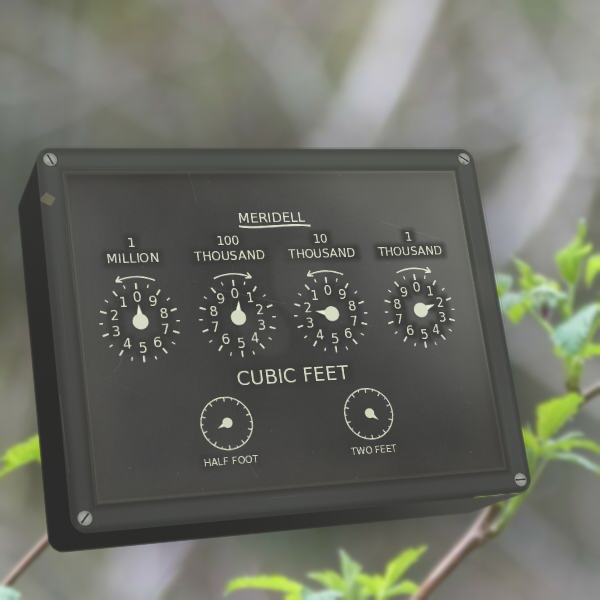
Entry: 2200 ft³
